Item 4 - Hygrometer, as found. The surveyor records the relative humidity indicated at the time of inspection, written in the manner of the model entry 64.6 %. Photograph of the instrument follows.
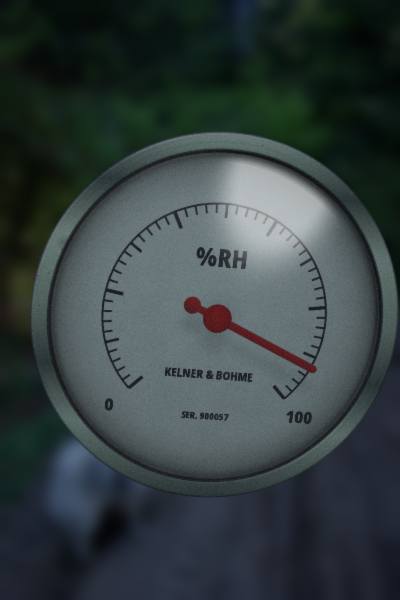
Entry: 92 %
